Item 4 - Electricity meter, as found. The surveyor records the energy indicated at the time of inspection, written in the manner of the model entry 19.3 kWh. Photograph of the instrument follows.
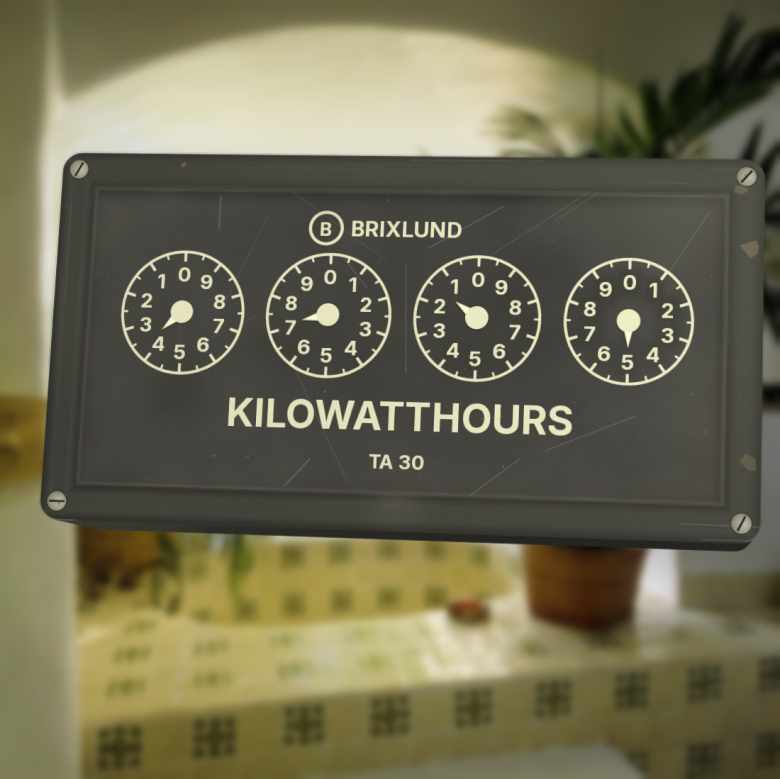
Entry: 3715 kWh
